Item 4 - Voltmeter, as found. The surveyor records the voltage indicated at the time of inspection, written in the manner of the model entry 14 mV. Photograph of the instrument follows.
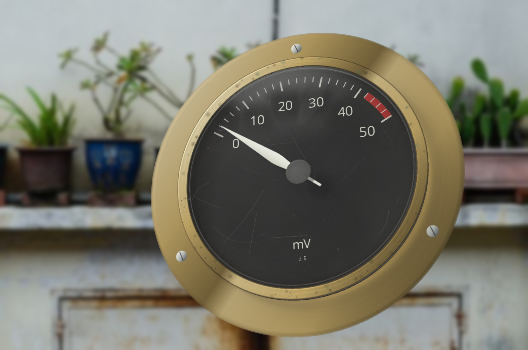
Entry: 2 mV
